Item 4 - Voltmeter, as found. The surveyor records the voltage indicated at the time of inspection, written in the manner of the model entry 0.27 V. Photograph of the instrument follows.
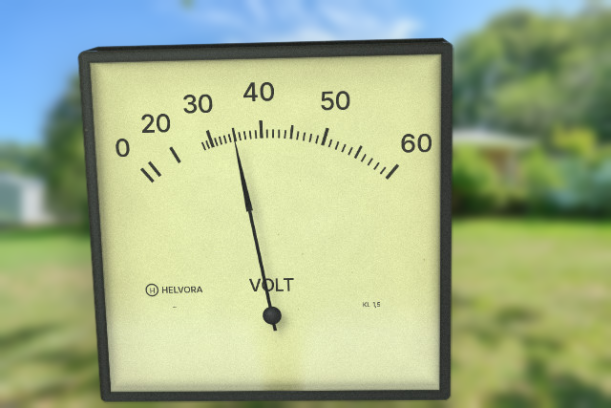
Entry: 35 V
